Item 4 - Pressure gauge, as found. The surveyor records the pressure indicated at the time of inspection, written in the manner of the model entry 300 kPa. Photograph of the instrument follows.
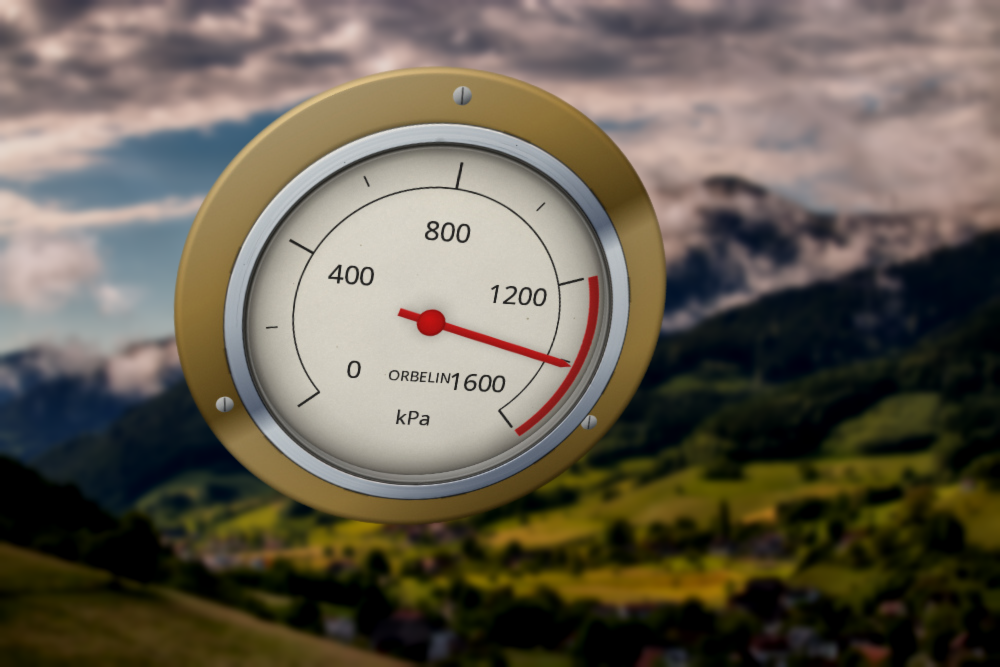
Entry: 1400 kPa
